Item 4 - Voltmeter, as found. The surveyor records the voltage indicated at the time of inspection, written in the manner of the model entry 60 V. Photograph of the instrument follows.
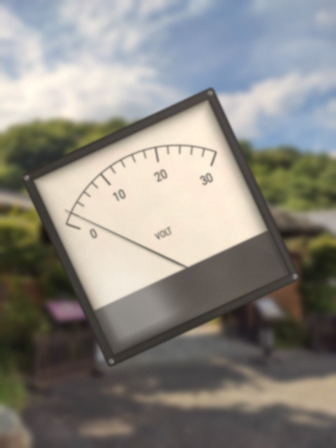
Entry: 2 V
